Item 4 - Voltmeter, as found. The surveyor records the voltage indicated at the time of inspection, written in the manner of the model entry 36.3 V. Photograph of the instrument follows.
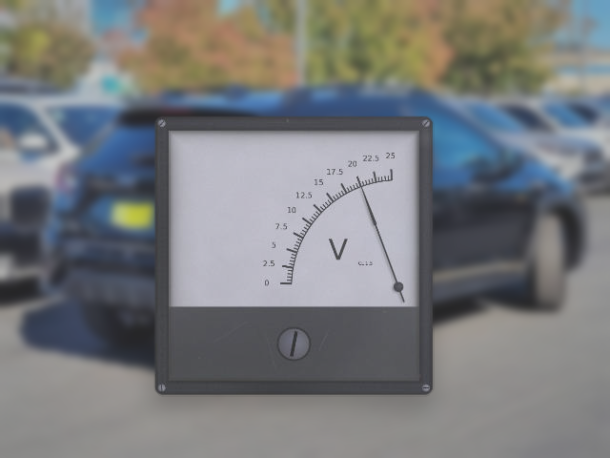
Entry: 20 V
